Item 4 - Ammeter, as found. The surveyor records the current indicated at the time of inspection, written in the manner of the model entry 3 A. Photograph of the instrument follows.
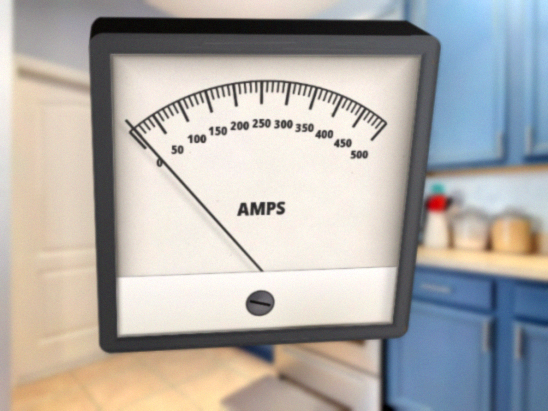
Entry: 10 A
